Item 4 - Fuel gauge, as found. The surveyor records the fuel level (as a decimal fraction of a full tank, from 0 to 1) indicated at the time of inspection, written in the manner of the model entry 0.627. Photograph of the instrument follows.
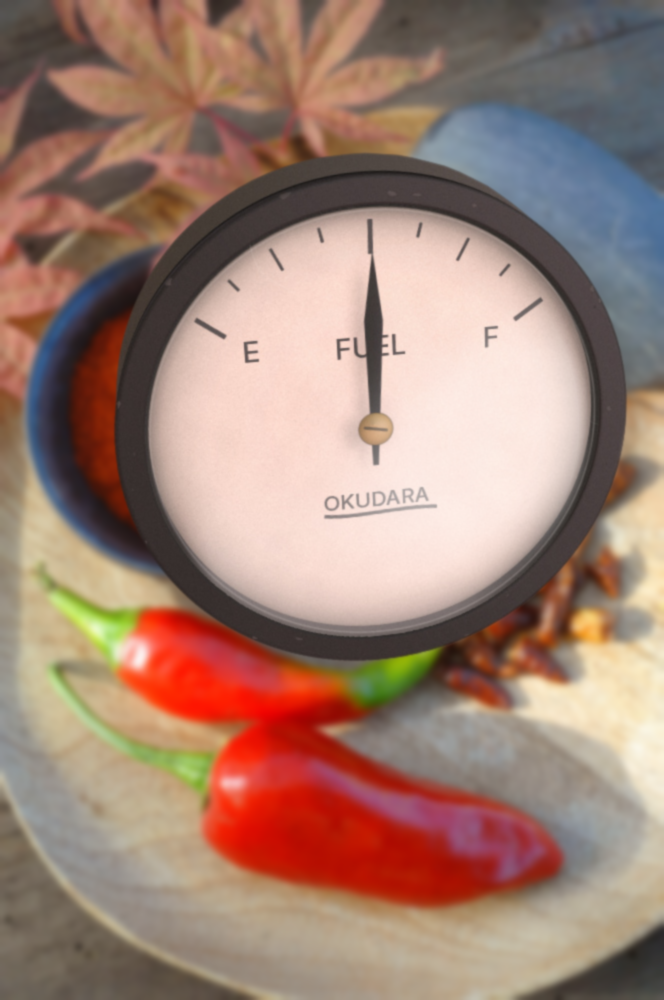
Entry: 0.5
